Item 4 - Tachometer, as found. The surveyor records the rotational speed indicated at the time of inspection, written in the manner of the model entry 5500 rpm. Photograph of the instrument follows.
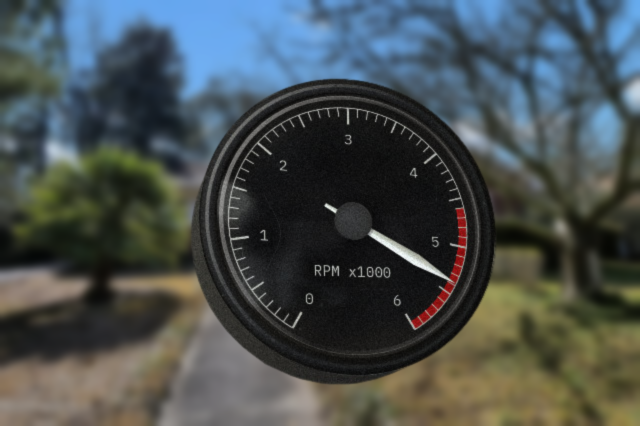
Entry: 5400 rpm
